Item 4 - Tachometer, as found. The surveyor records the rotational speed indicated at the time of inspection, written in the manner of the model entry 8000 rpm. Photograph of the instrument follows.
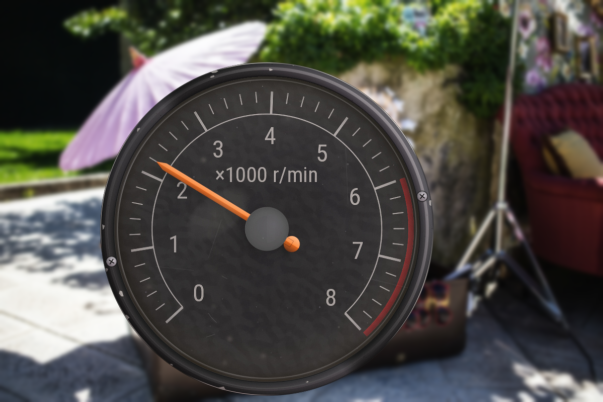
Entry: 2200 rpm
